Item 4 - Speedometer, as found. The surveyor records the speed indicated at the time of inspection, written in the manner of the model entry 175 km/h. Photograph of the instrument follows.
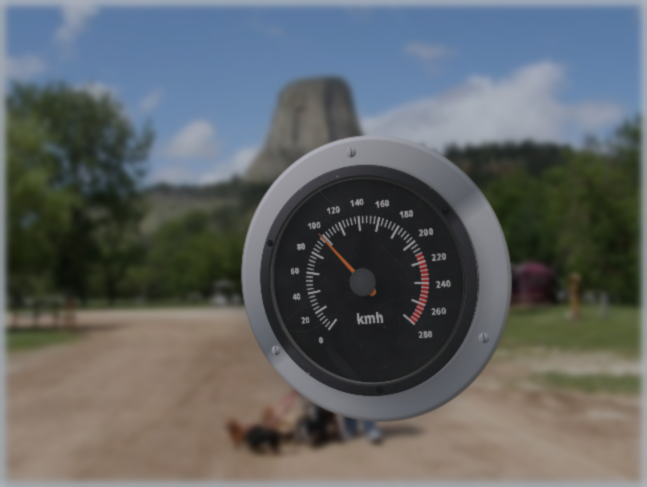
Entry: 100 km/h
